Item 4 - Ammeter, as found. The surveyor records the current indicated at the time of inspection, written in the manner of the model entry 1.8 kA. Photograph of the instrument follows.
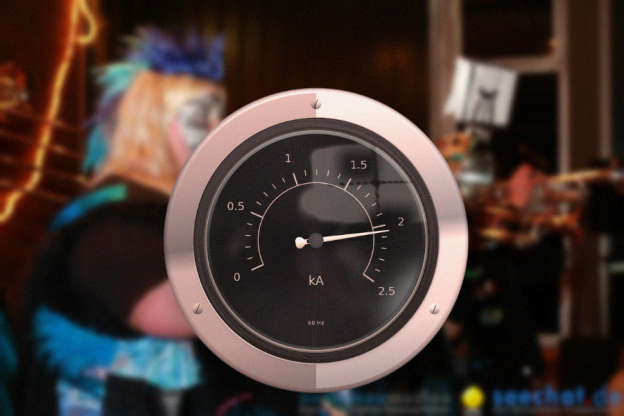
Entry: 2.05 kA
